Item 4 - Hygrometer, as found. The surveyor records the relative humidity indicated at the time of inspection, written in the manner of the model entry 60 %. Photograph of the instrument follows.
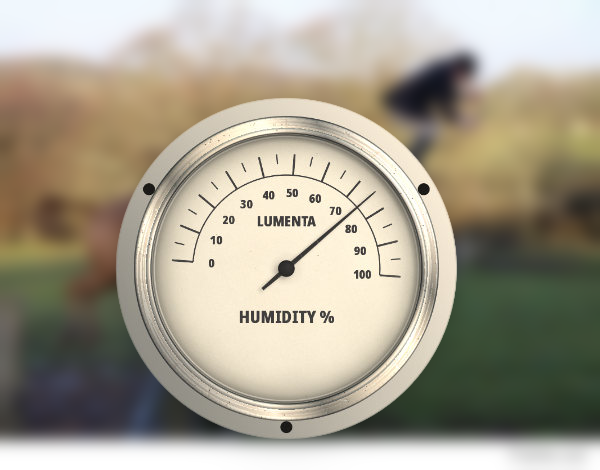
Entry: 75 %
